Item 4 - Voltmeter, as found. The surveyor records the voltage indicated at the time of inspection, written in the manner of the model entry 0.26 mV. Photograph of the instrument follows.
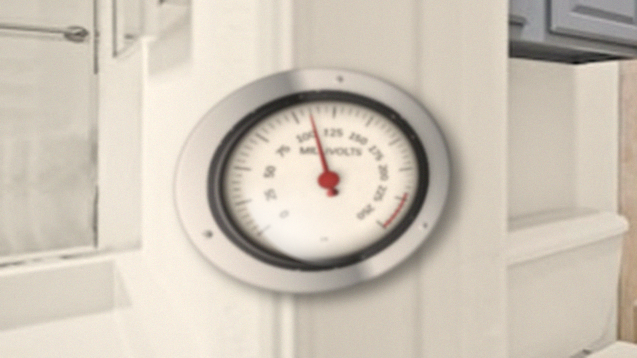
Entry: 110 mV
